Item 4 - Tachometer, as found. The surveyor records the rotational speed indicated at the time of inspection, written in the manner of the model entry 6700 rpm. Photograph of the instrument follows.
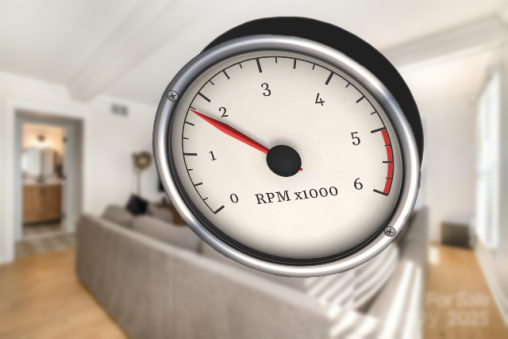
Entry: 1750 rpm
